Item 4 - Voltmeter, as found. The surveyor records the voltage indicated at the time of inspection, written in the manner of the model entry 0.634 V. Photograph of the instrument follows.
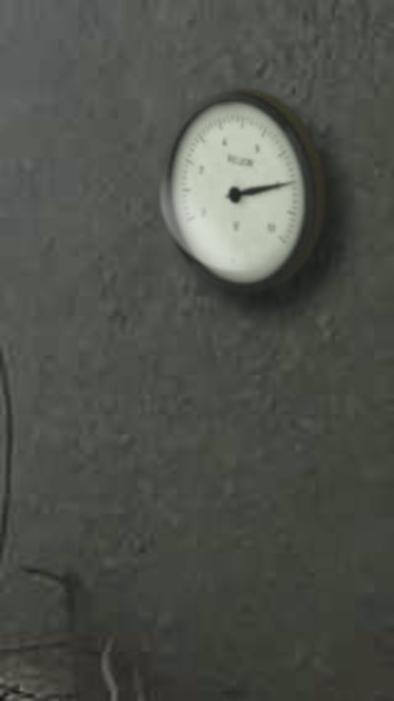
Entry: 8 V
